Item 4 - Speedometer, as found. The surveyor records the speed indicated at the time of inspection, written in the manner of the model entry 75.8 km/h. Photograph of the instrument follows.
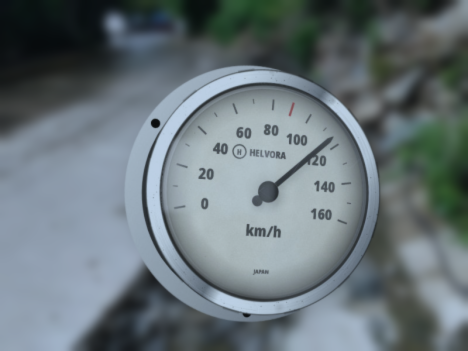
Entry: 115 km/h
